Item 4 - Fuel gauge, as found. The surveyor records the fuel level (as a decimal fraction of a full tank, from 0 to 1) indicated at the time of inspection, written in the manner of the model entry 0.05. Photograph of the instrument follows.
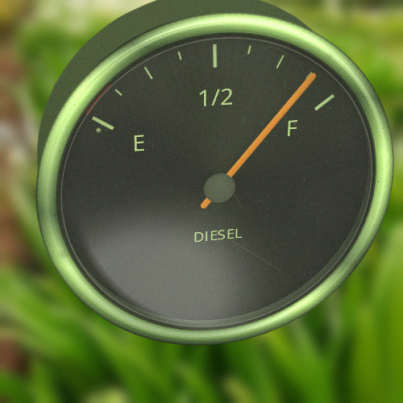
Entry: 0.875
